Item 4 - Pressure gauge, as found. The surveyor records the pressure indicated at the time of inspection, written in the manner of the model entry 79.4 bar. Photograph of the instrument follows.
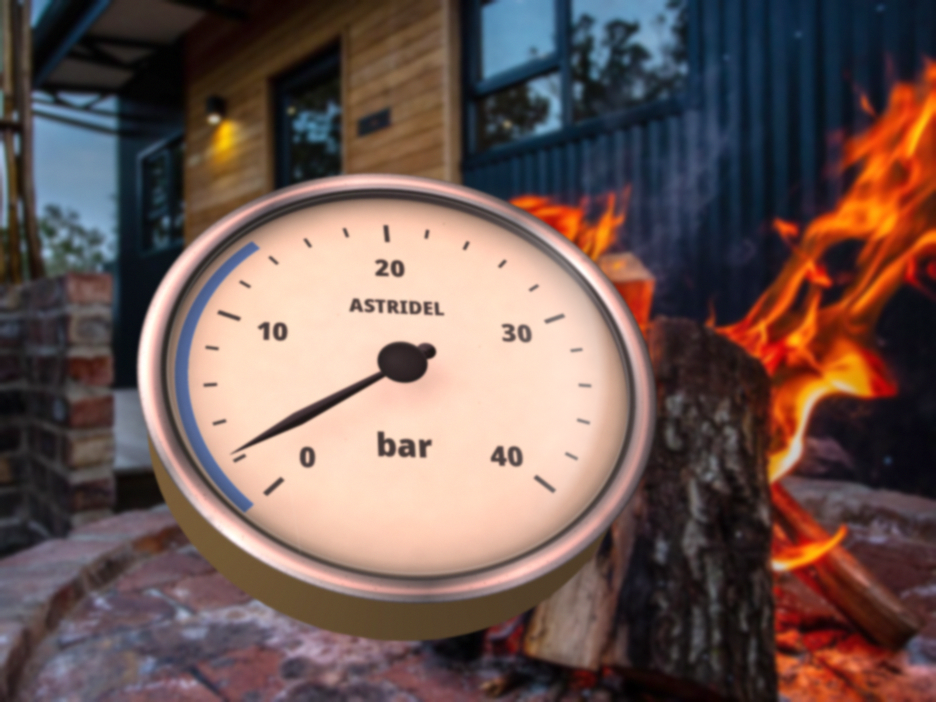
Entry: 2 bar
